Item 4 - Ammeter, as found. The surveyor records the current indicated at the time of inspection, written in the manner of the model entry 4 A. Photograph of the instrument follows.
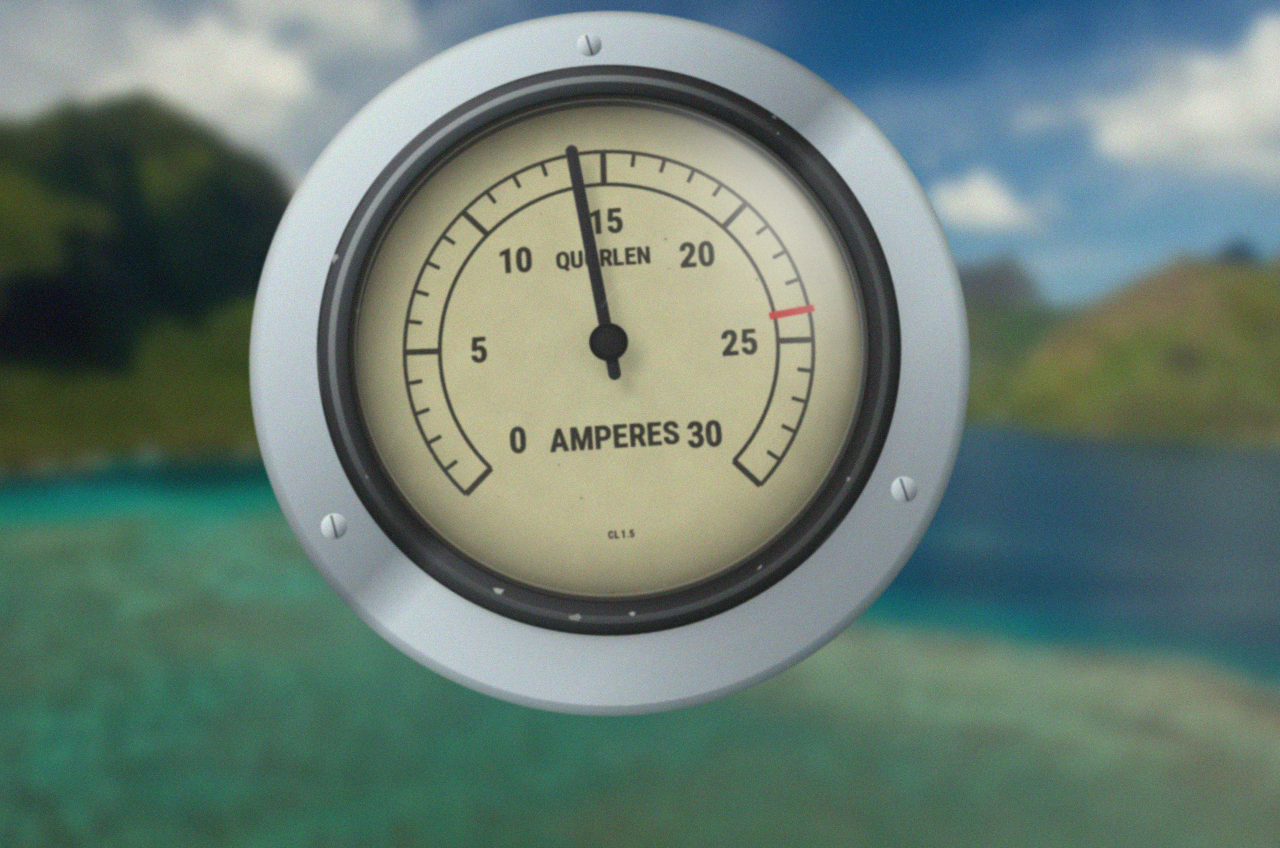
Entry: 14 A
